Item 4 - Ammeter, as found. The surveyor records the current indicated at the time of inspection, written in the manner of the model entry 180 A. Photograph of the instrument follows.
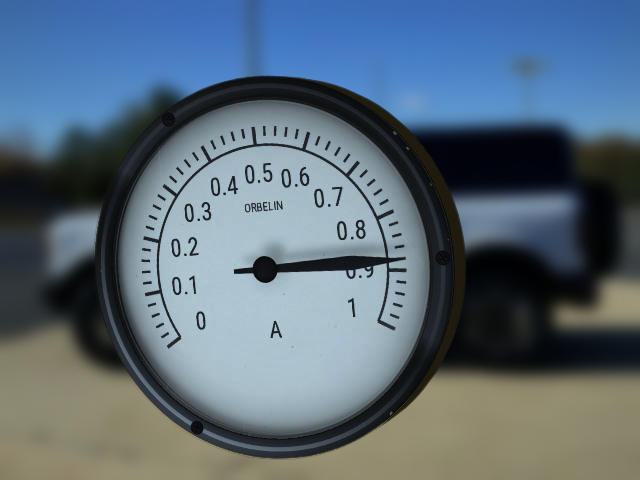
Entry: 0.88 A
